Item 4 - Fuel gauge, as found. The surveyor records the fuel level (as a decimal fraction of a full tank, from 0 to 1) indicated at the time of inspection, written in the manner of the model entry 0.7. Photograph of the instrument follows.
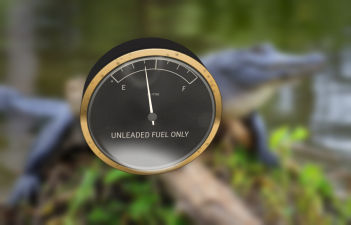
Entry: 0.375
